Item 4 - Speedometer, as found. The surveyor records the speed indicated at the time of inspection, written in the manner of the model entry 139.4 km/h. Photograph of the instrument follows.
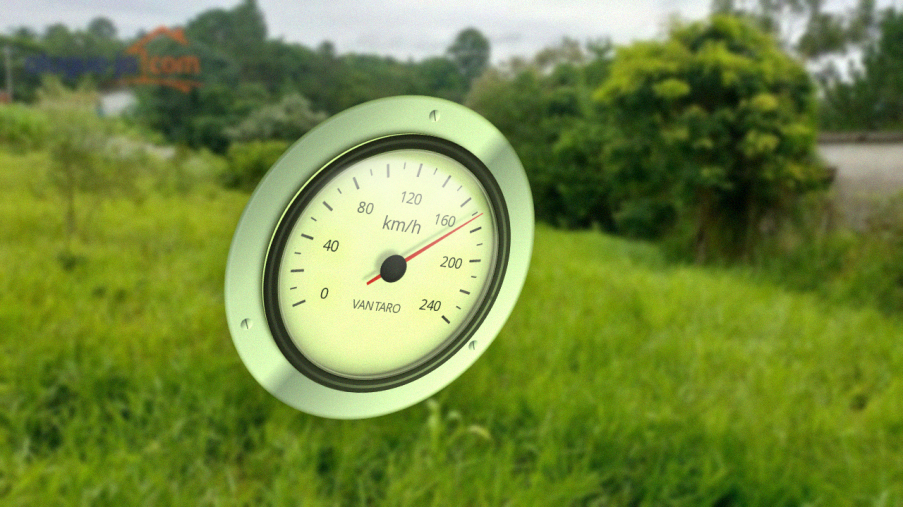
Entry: 170 km/h
